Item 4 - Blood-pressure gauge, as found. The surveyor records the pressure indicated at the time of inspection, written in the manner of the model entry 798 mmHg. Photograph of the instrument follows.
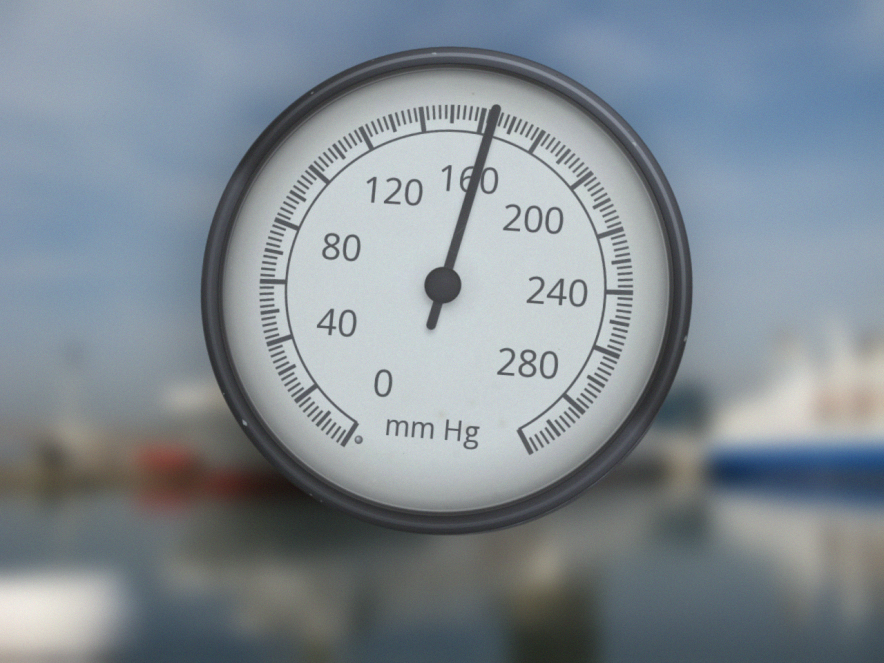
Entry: 164 mmHg
